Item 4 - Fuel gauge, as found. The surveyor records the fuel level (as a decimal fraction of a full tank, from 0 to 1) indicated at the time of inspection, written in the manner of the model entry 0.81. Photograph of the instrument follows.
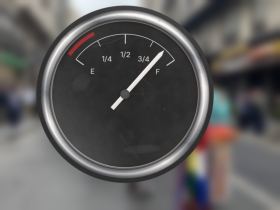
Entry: 0.875
